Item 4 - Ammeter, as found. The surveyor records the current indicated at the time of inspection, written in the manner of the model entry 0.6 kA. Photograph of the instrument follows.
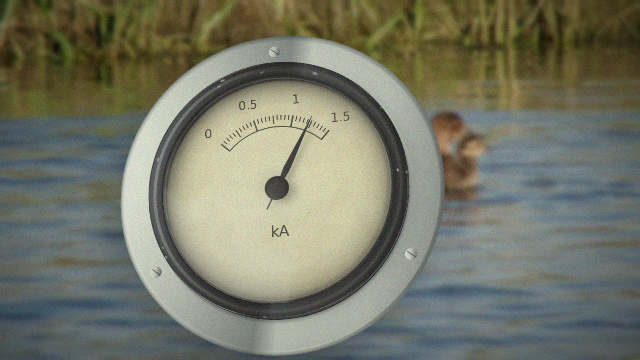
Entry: 1.25 kA
